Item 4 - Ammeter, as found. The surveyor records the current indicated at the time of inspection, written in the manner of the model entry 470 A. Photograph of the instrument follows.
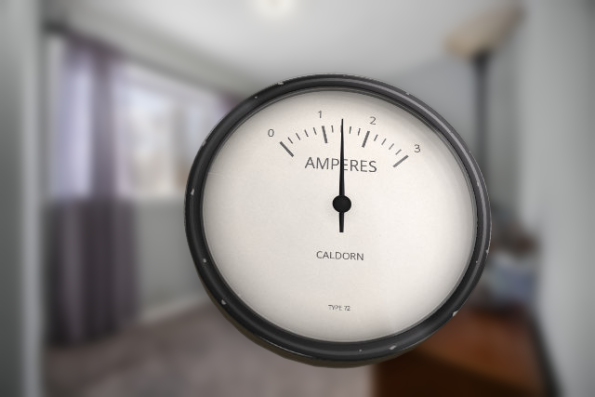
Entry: 1.4 A
